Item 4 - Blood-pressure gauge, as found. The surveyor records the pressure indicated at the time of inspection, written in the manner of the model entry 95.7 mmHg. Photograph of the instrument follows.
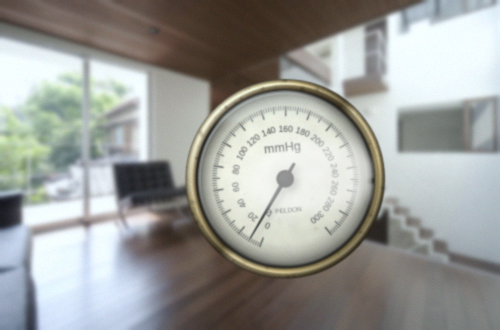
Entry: 10 mmHg
